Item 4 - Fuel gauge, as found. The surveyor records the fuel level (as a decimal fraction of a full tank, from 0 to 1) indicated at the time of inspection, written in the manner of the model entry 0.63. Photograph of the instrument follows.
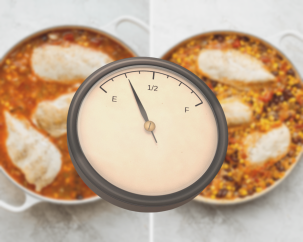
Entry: 0.25
